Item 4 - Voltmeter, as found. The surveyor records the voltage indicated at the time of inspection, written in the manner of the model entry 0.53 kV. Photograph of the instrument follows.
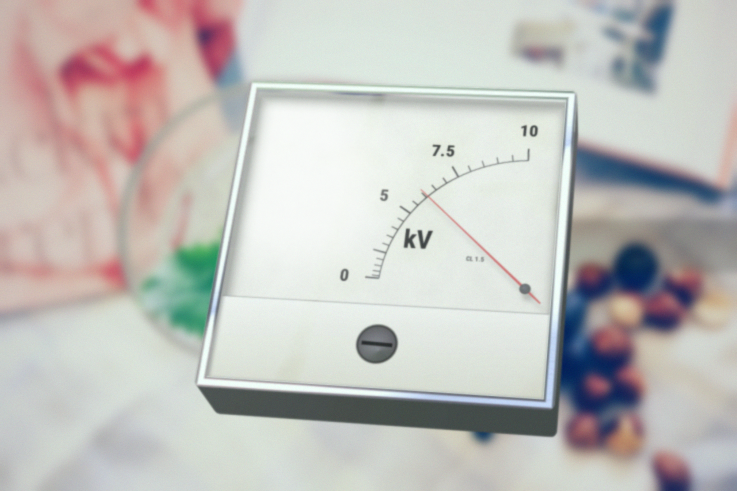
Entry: 6 kV
